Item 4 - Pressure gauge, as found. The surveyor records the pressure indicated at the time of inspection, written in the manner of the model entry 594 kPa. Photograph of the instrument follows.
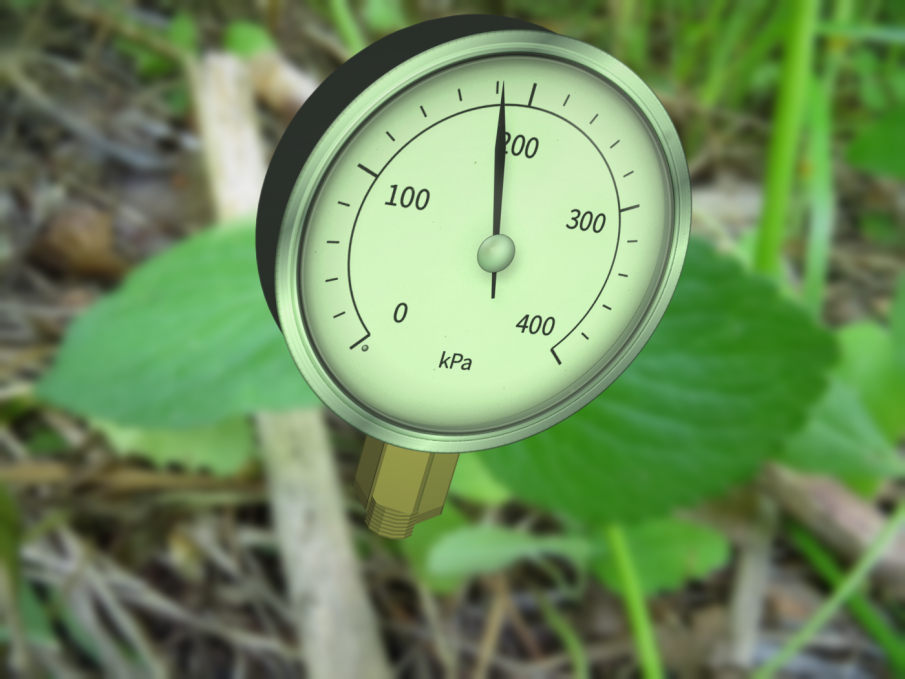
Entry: 180 kPa
